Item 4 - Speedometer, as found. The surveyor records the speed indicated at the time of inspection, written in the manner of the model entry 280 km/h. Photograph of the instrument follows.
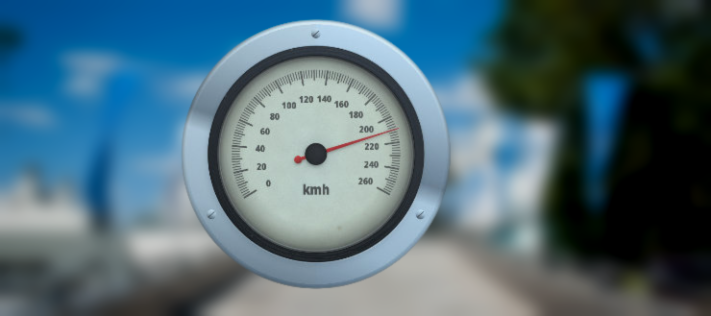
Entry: 210 km/h
